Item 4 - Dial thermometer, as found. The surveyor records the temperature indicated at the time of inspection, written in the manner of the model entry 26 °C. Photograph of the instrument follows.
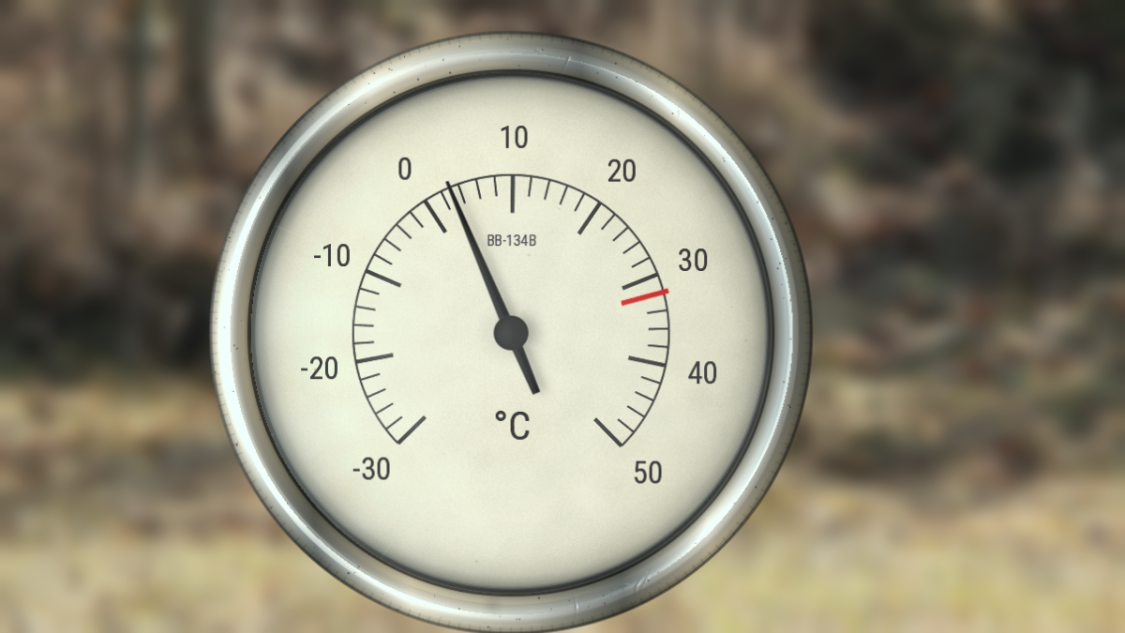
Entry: 3 °C
